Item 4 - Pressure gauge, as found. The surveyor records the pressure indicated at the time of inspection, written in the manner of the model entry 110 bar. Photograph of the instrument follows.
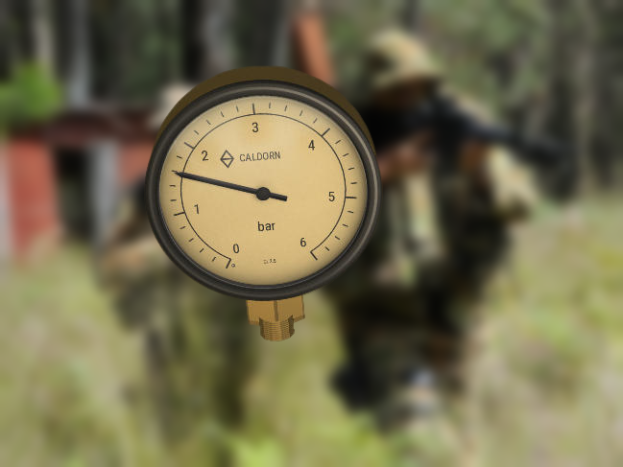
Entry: 1.6 bar
